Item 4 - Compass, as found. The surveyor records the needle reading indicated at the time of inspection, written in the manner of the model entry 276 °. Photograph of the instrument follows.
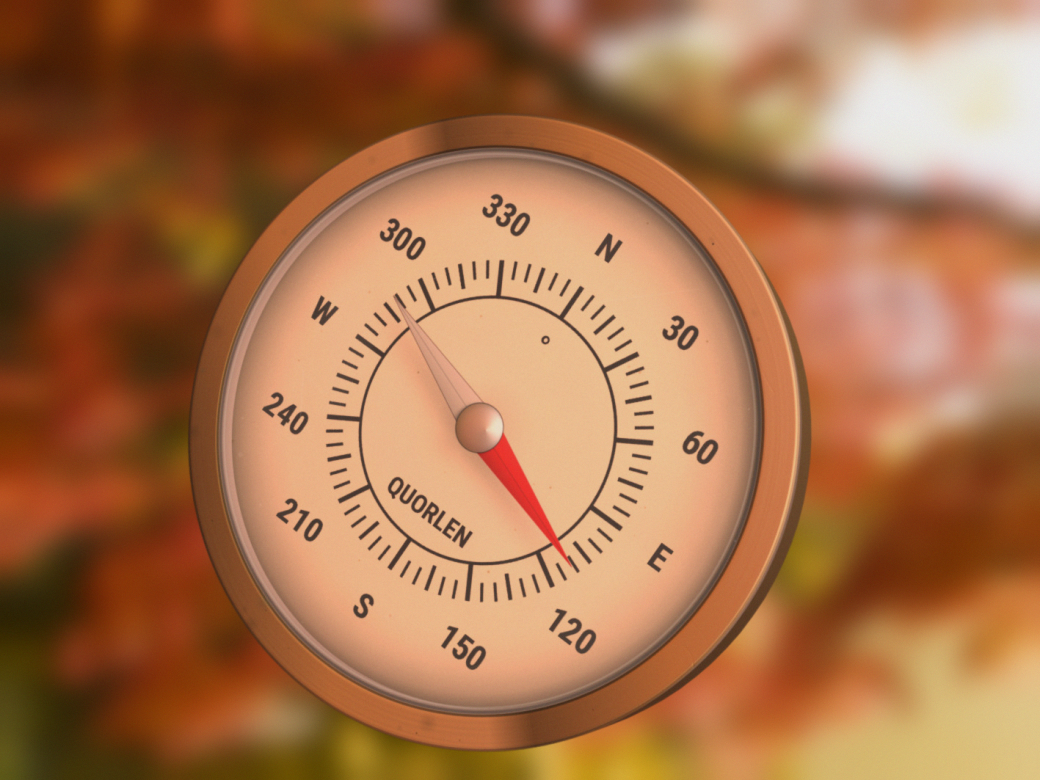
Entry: 110 °
